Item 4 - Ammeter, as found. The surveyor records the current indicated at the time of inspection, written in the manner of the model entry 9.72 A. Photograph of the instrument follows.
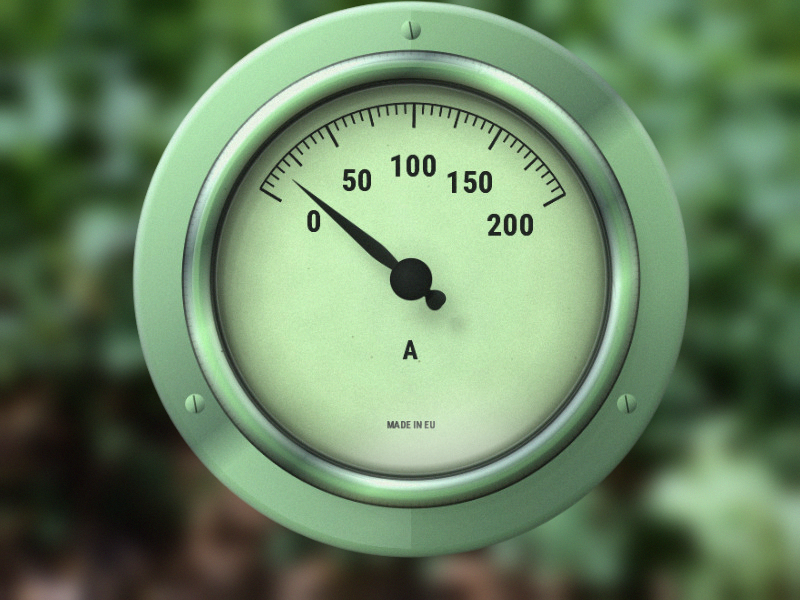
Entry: 15 A
